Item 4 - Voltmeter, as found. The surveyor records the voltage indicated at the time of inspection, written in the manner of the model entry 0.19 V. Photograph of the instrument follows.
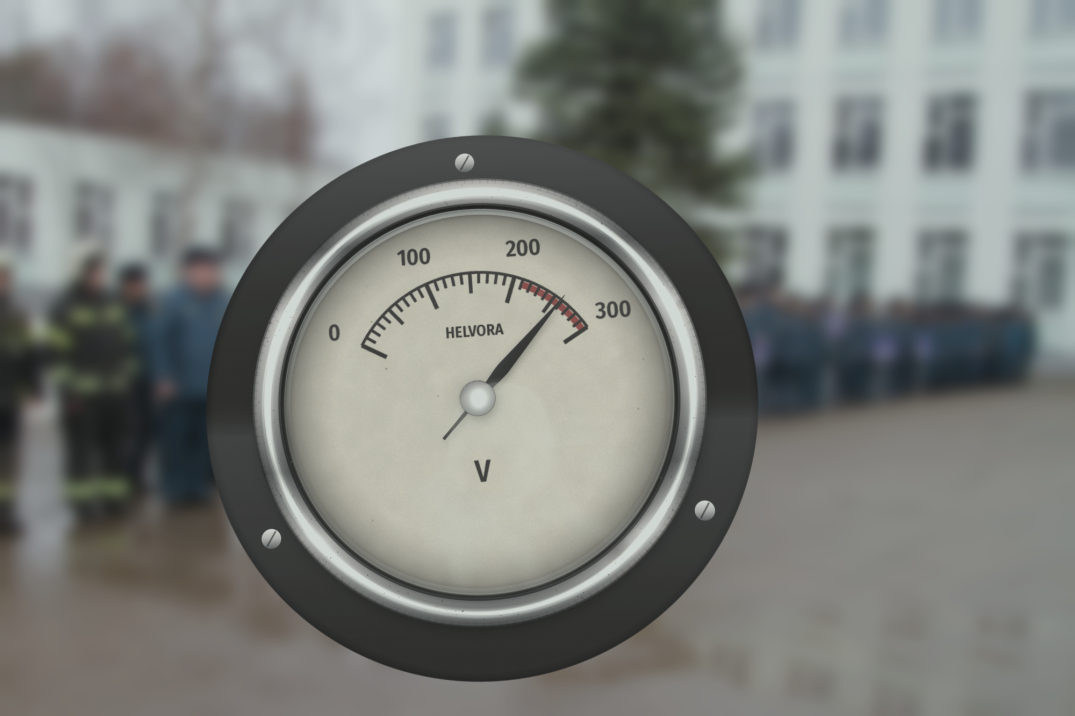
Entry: 260 V
